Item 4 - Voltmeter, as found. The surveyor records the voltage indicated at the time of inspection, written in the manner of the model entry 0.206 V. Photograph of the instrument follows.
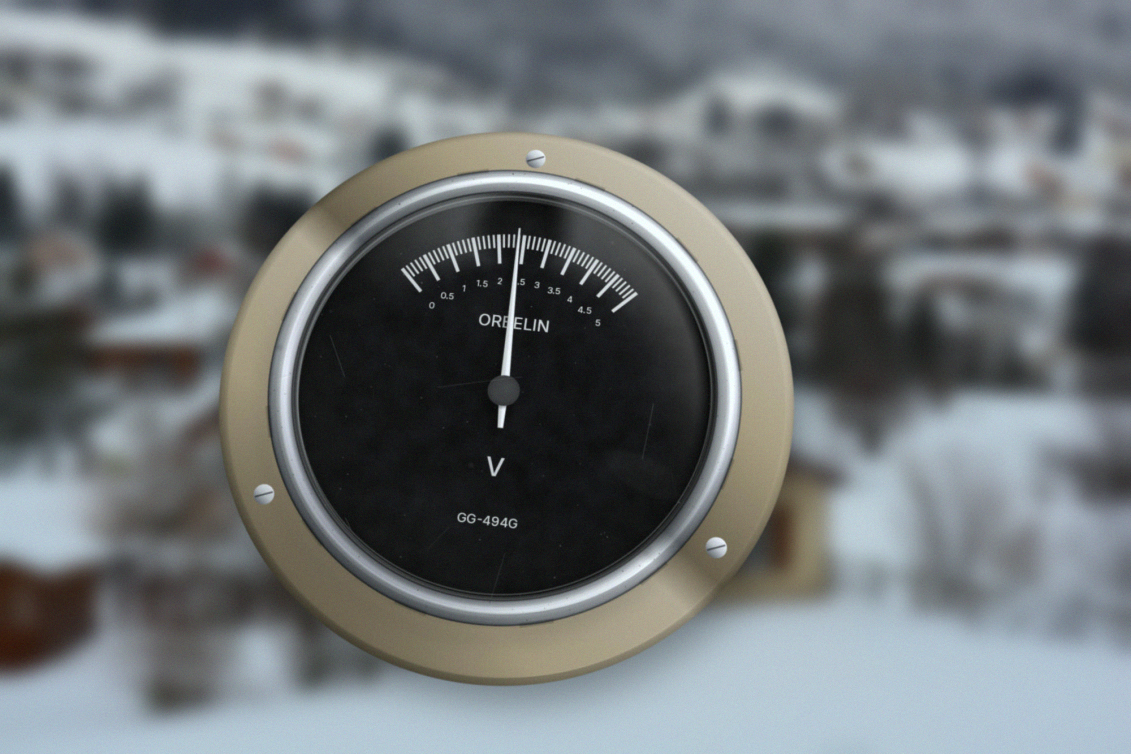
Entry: 2.4 V
